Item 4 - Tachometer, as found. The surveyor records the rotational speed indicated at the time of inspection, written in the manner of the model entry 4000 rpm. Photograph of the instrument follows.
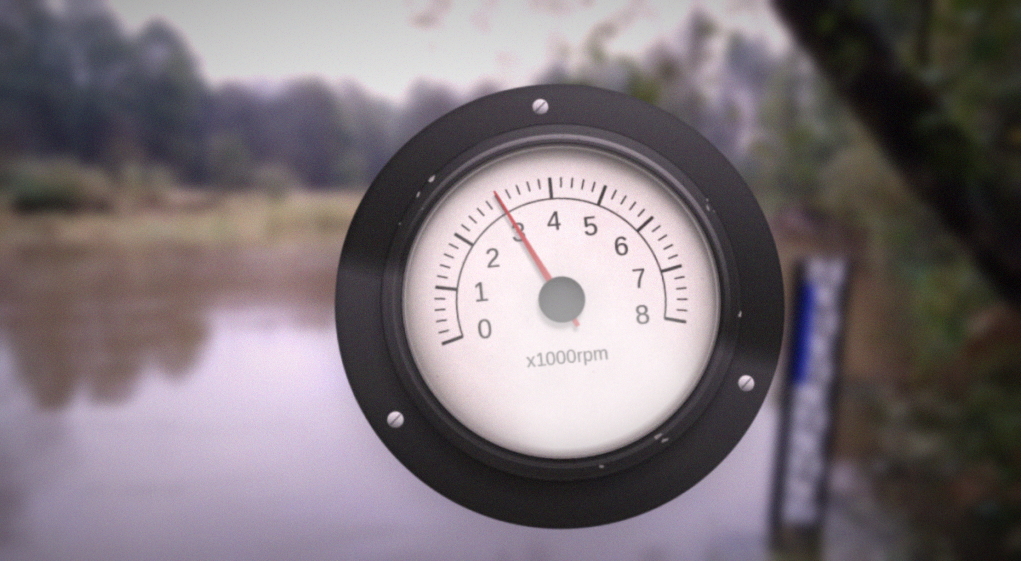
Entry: 3000 rpm
